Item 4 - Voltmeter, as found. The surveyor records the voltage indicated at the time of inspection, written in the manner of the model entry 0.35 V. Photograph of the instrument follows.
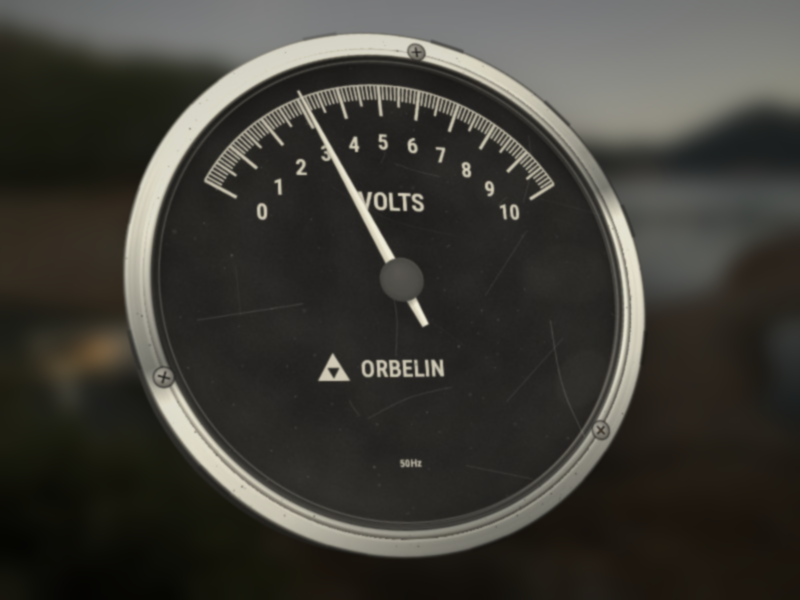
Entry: 3 V
